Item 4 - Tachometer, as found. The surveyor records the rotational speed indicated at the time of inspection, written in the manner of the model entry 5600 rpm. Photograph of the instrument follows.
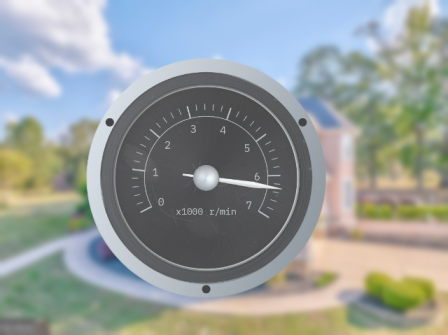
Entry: 6300 rpm
